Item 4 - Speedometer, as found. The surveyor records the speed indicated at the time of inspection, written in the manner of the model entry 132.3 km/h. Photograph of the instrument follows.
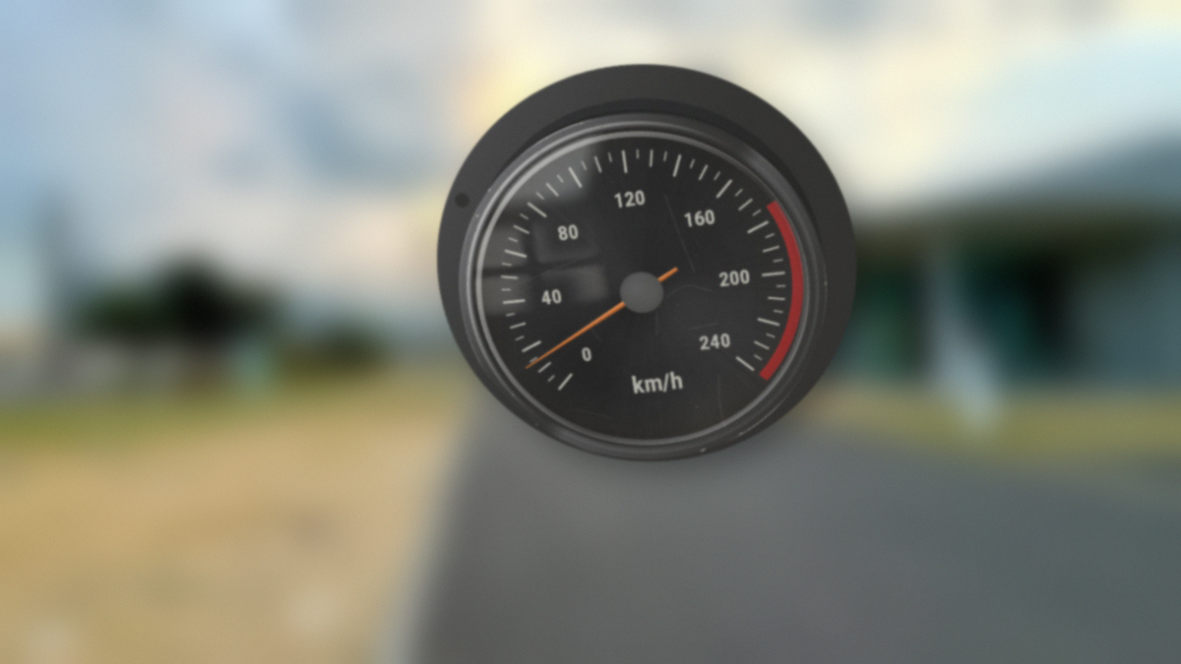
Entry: 15 km/h
